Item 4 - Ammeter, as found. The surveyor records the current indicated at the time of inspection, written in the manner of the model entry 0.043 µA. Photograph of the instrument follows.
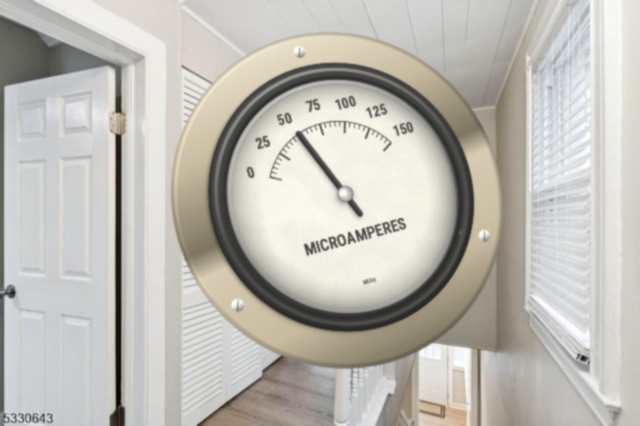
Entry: 50 µA
